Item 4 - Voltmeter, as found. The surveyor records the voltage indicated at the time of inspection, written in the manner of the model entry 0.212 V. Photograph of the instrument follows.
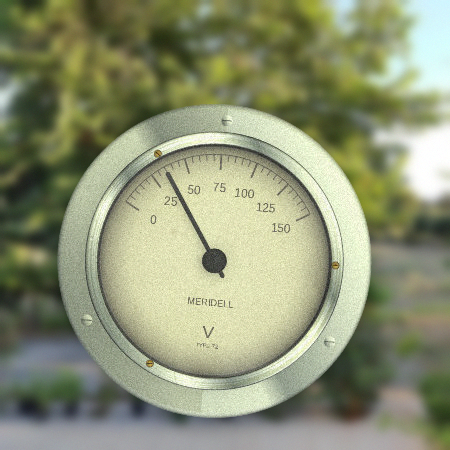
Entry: 35 V
